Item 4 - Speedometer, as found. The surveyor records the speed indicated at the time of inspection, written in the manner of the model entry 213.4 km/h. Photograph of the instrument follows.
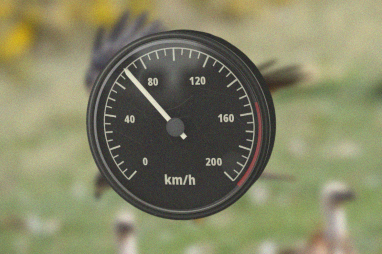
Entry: 70 km/h
